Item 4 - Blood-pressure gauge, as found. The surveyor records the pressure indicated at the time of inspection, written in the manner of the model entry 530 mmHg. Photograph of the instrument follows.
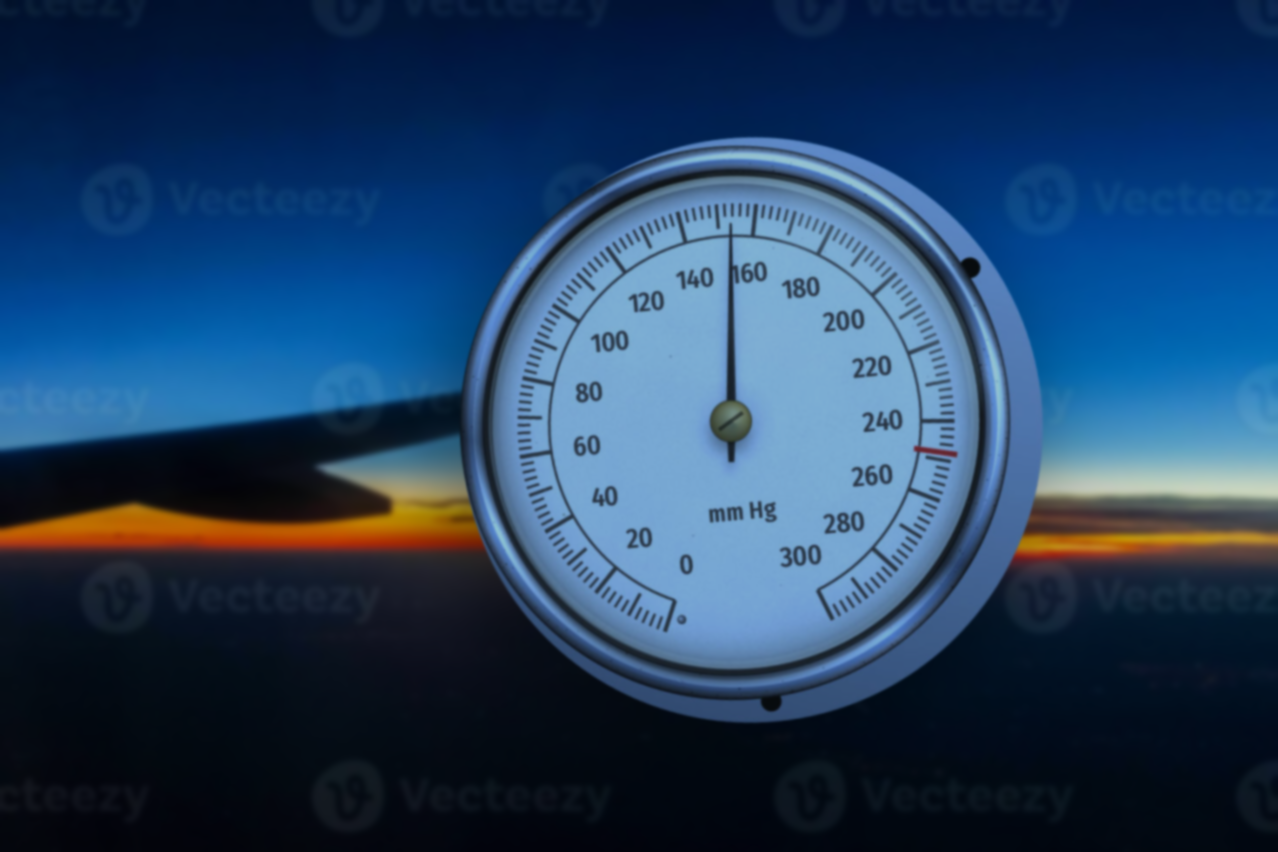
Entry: 154 mmHg
